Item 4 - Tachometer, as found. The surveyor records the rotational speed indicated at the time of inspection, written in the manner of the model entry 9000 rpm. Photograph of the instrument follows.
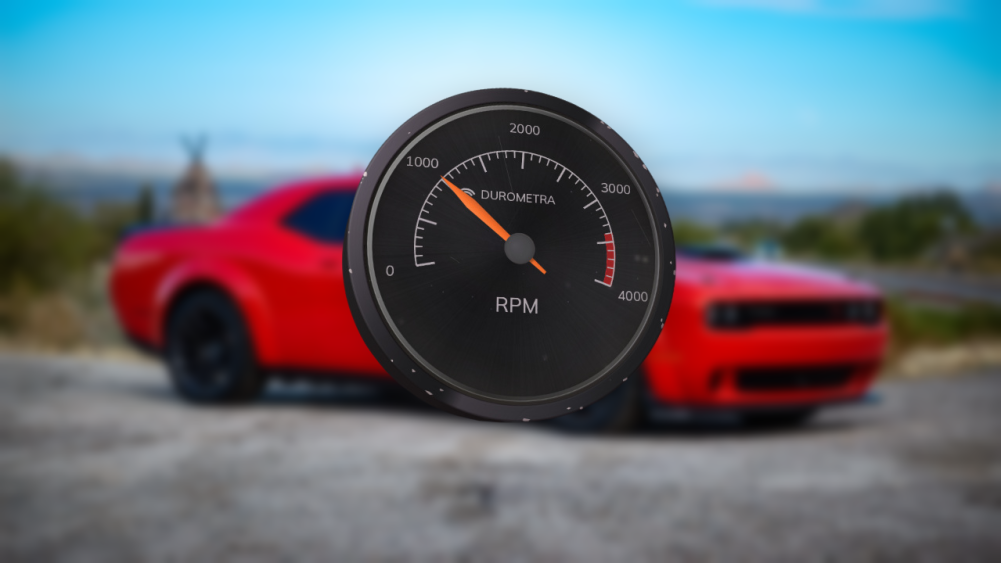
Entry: 1000 rpm
